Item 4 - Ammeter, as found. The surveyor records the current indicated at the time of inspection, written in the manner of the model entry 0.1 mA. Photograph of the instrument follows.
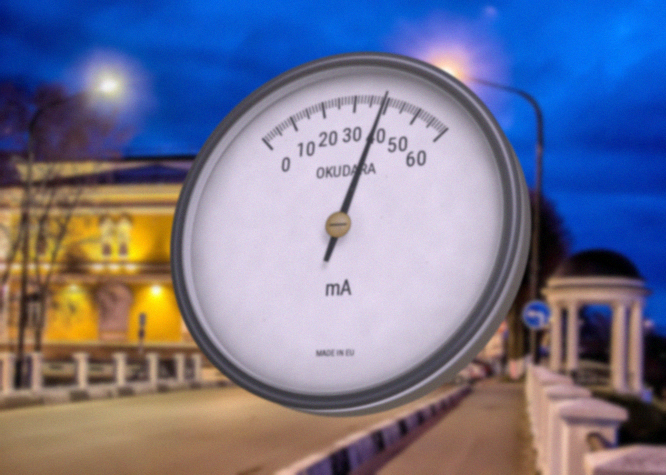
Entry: 40 mA
